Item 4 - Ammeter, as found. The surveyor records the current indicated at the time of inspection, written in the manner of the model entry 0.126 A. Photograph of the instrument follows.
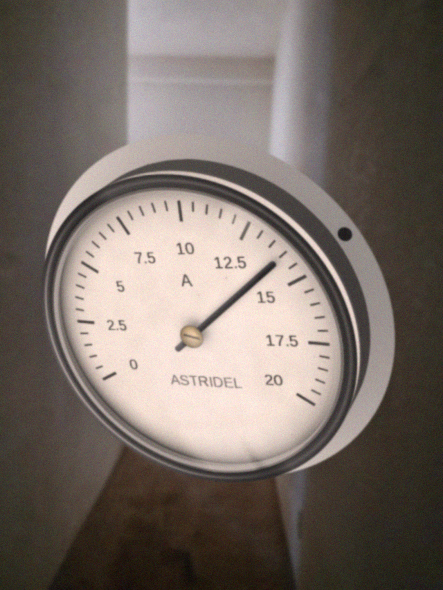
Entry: 14 A
